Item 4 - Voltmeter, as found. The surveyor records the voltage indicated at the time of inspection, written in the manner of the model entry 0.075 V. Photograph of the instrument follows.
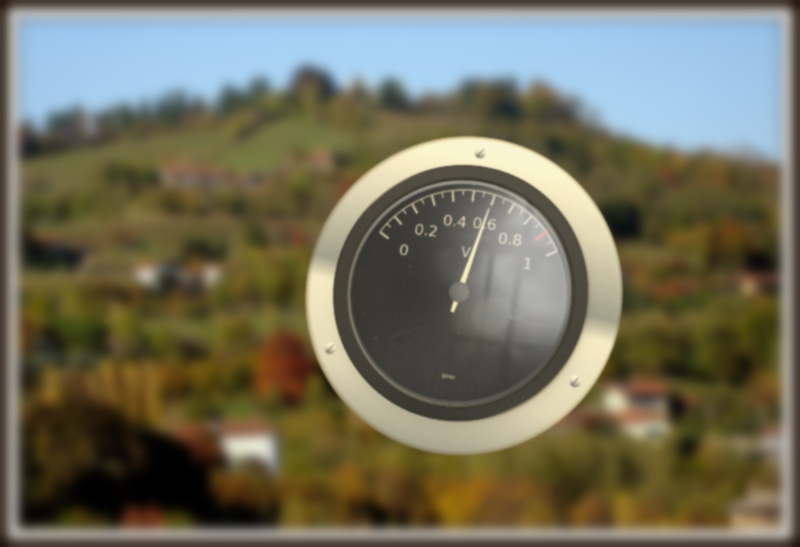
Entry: 0.6 V
